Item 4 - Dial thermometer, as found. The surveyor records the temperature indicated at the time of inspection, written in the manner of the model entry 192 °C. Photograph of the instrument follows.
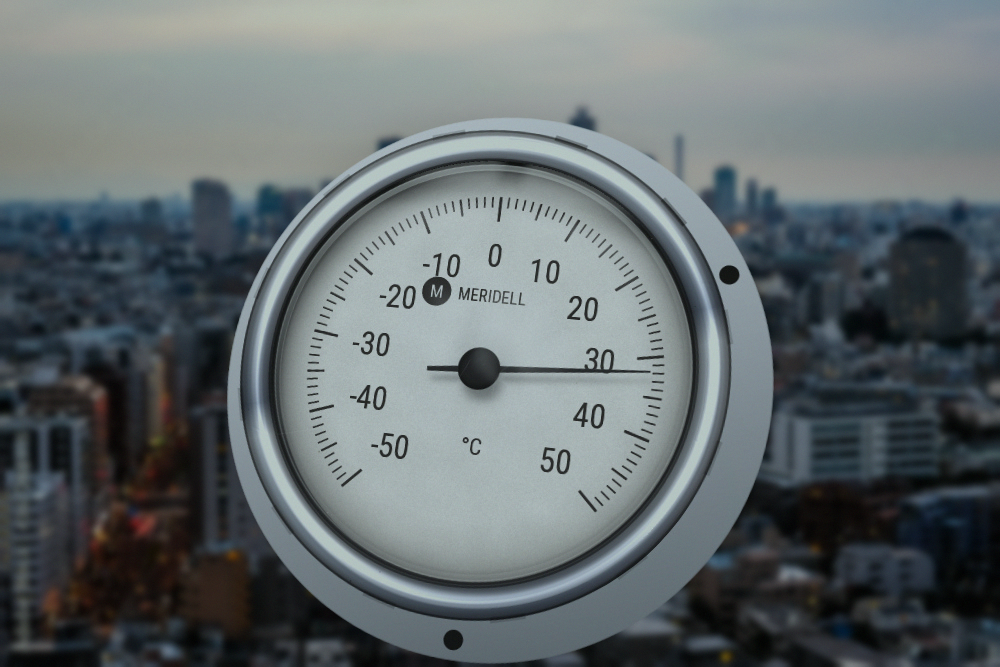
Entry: 32 °C
